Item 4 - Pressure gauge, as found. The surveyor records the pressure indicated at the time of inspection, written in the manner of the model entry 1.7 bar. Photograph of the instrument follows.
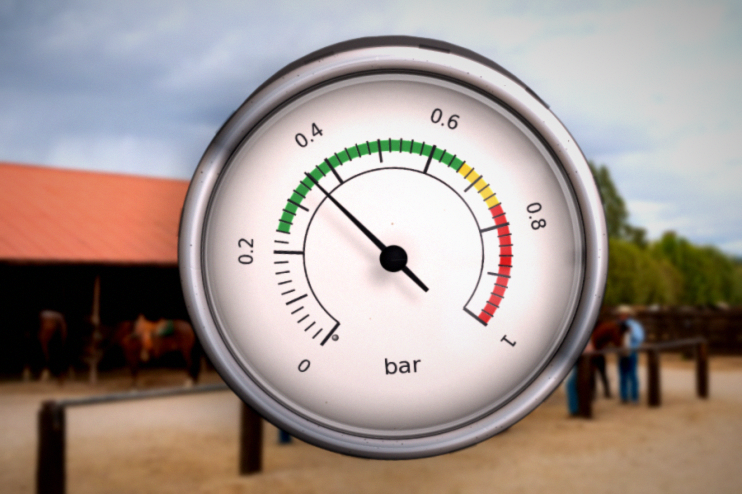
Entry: 0.36 bar
